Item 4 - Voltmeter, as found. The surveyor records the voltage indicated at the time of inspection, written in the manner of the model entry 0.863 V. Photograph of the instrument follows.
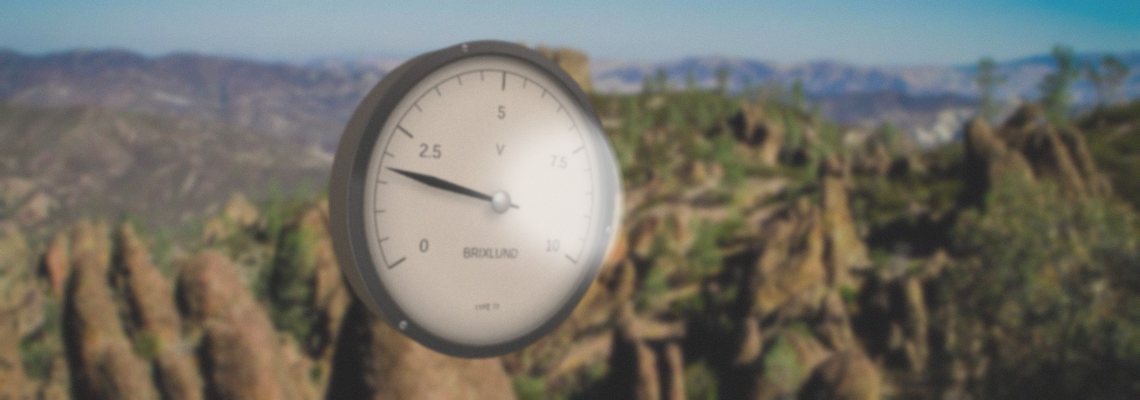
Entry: 1.75 V
